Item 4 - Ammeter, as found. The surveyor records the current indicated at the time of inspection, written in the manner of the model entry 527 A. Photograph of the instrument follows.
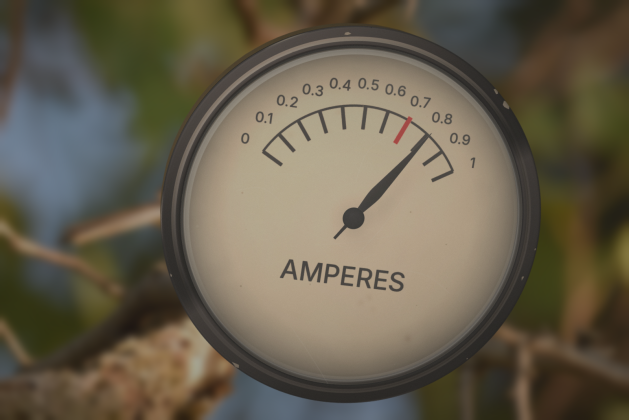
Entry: 0.8 A
